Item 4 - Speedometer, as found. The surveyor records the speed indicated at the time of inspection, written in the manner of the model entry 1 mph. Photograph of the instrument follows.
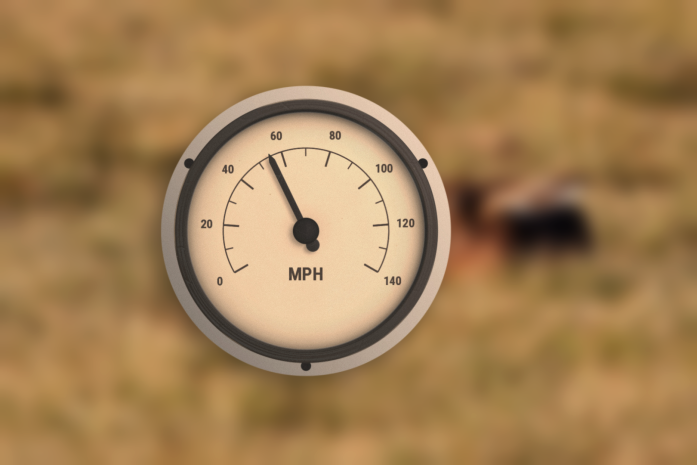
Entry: 55 mph
